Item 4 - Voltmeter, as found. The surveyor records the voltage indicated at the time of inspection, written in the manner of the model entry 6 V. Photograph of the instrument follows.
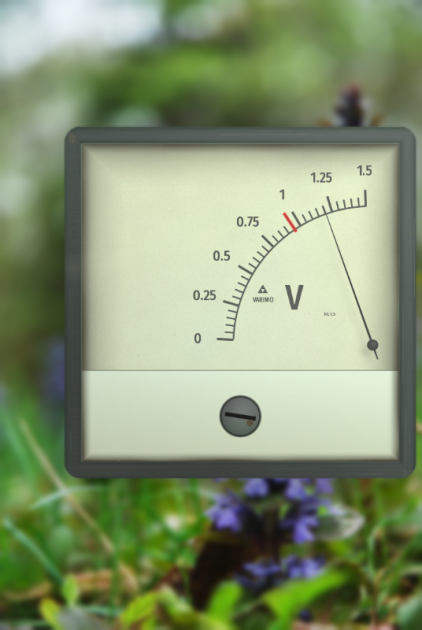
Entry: 1.2 V
